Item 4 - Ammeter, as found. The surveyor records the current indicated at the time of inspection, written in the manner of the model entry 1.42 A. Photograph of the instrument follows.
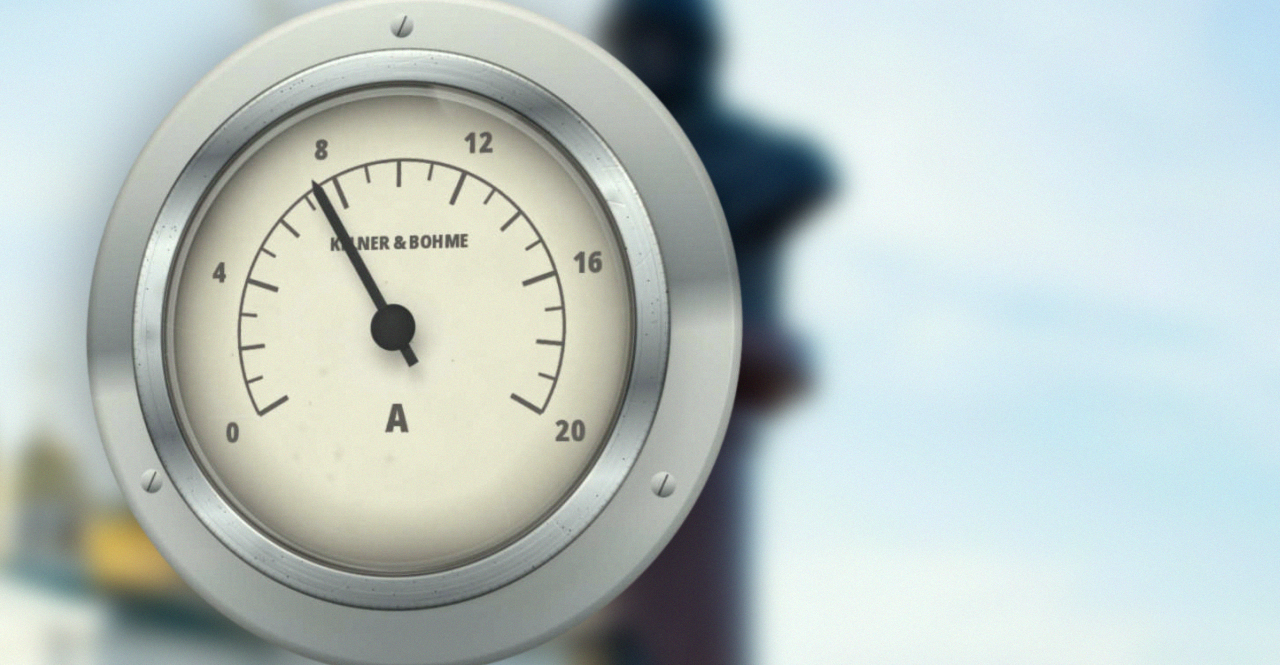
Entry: 7.5 A
